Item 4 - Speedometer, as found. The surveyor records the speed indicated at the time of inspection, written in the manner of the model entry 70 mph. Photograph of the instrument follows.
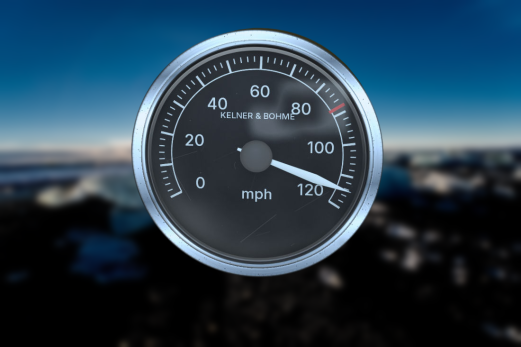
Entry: 114 mph
